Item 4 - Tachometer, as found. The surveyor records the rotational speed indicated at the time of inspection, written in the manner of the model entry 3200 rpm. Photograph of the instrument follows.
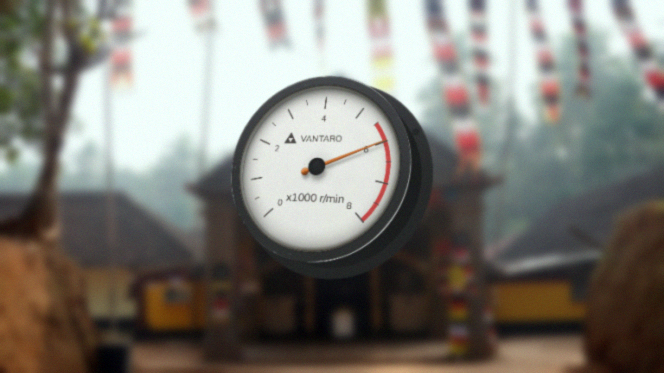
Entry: 6000 rpm
